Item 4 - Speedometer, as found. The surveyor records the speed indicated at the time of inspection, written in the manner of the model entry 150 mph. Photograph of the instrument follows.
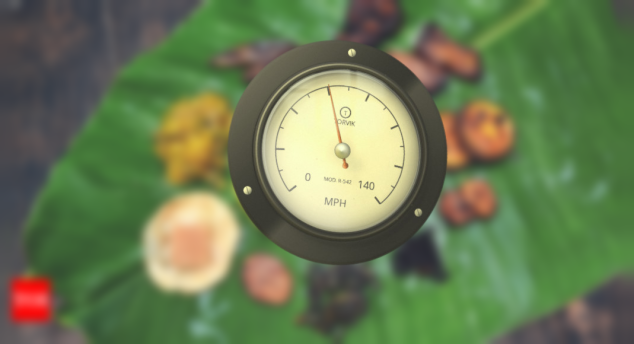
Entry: 60 mph
